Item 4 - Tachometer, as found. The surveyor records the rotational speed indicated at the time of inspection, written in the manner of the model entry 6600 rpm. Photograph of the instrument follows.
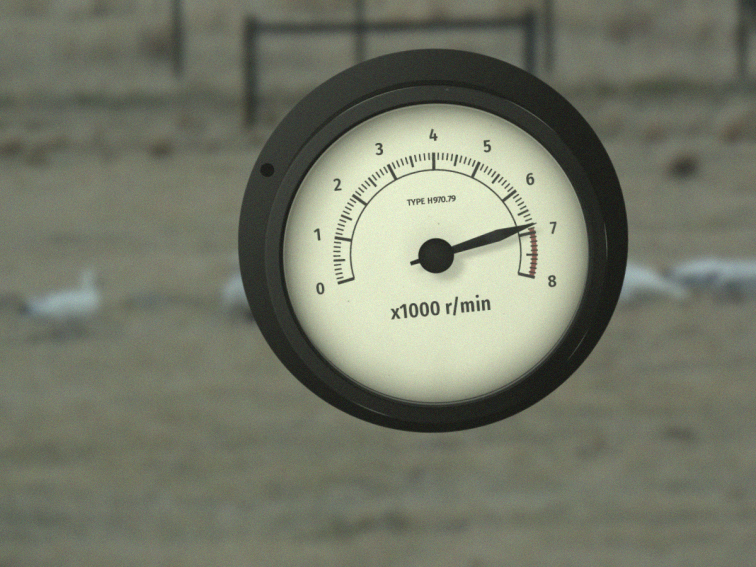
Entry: 6800 rpm
